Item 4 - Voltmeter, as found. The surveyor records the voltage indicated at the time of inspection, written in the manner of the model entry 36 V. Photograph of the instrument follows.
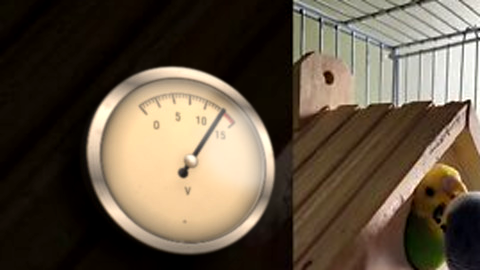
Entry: 12.5 V
